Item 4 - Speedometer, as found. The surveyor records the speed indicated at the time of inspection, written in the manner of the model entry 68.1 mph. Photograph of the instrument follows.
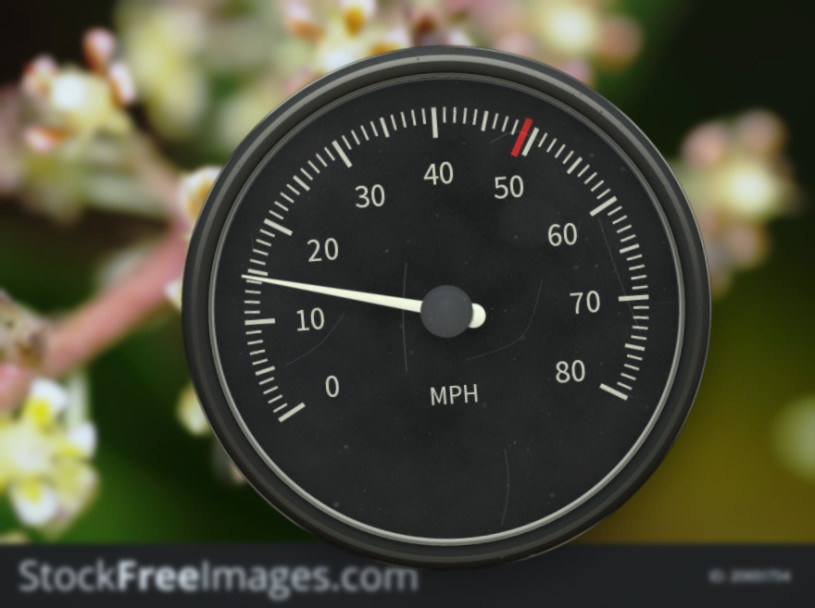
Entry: 14.5 mph
